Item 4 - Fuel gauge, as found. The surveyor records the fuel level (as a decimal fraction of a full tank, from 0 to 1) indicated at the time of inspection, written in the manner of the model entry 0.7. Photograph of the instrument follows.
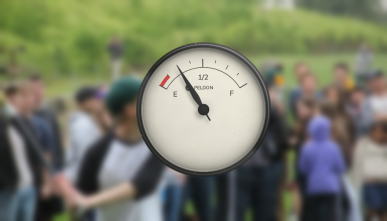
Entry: 0.25
